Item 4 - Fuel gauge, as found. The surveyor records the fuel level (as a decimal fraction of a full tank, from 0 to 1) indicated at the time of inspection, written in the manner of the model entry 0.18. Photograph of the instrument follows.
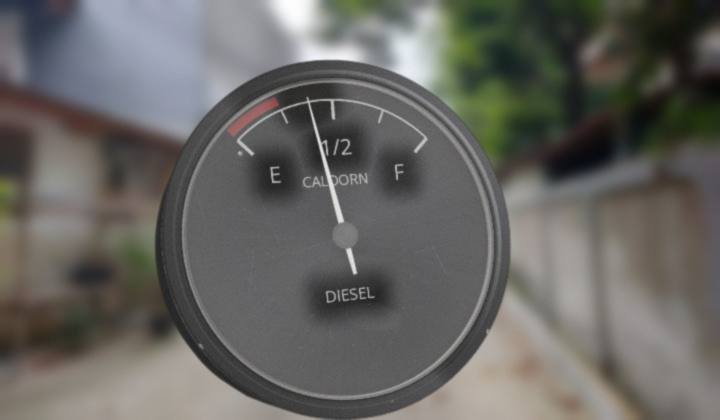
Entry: 0.375
